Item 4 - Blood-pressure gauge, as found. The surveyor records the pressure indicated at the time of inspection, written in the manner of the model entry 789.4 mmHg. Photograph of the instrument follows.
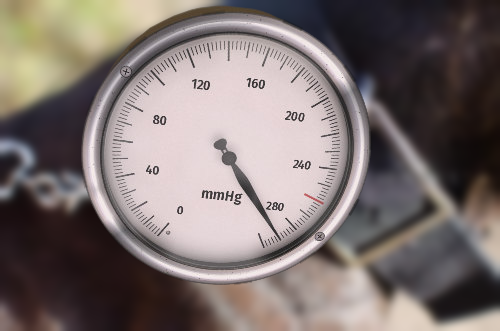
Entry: 290 mmHg
